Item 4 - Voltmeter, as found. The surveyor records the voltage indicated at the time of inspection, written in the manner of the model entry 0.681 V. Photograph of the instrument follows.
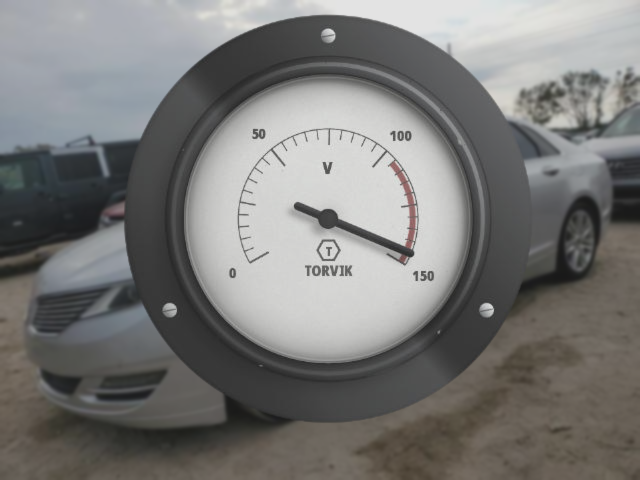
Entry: 145 V
